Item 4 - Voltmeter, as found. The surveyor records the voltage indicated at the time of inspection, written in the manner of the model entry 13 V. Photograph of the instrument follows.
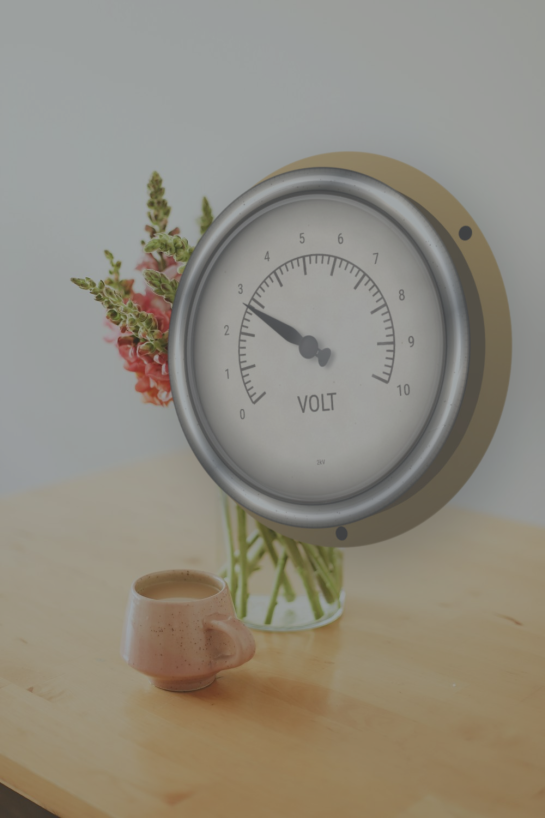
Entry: 2.8 V
